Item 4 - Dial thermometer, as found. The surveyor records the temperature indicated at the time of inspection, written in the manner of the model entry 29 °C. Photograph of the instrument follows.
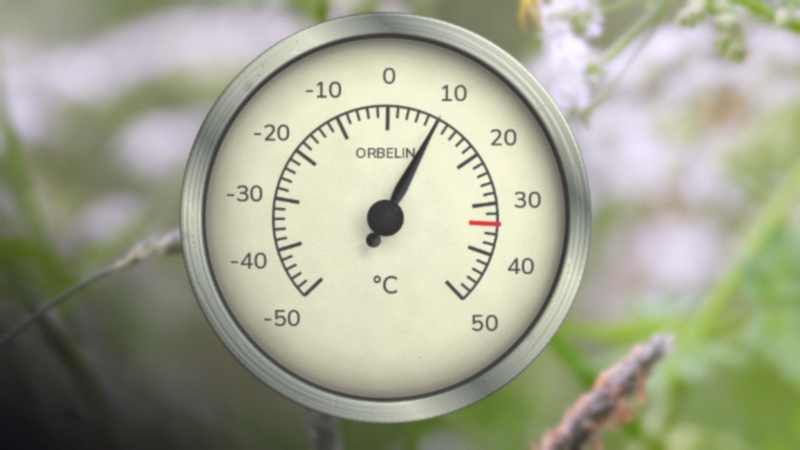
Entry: 10 °C
